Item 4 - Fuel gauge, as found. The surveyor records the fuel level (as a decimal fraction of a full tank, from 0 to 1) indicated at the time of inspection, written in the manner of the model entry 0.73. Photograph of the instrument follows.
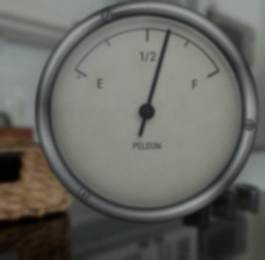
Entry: 0.625
